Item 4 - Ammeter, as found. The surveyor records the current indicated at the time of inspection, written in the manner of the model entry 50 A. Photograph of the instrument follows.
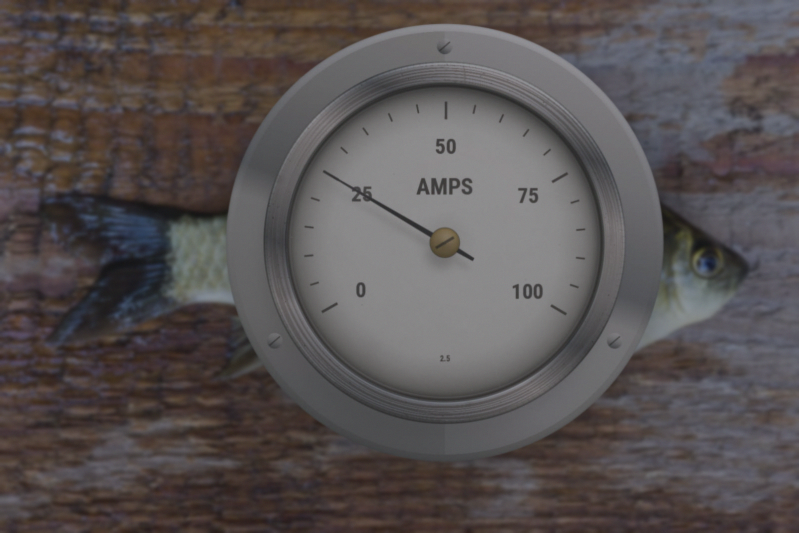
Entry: 25 A
